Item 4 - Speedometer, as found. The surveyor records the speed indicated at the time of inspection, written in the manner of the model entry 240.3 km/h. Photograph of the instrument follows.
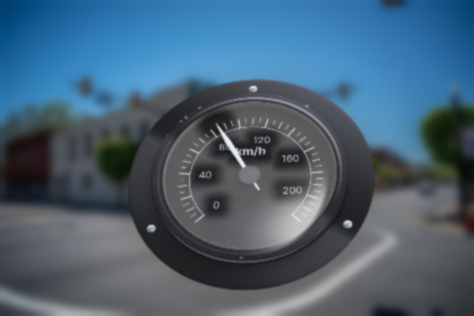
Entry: 85 km/h
